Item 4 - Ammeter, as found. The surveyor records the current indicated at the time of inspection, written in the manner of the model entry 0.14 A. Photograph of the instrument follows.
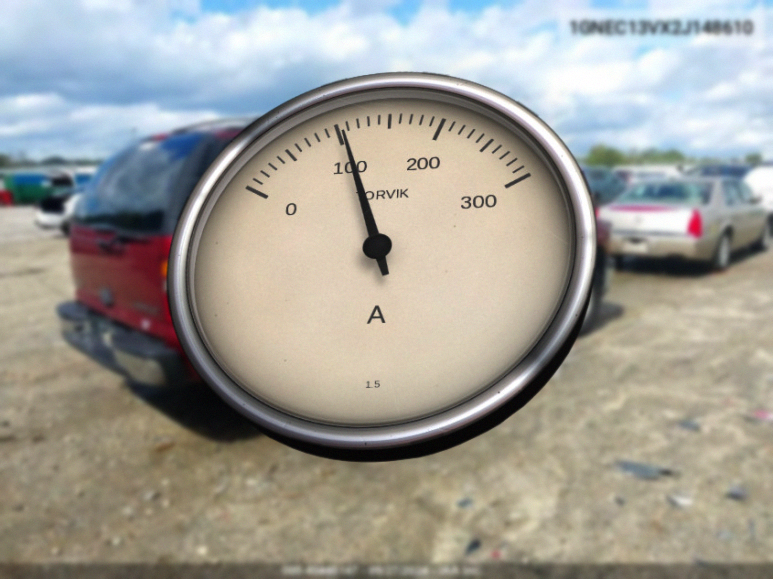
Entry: 105 A
